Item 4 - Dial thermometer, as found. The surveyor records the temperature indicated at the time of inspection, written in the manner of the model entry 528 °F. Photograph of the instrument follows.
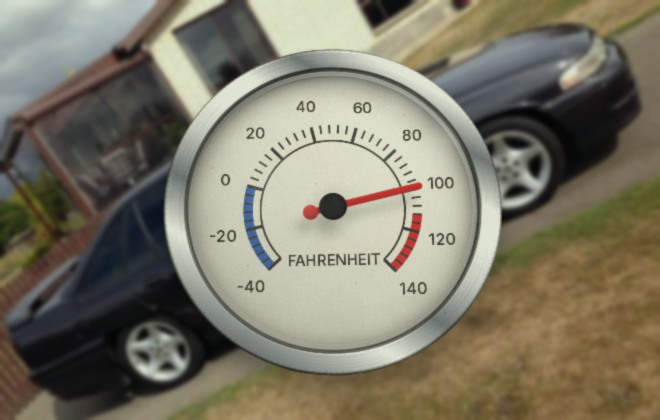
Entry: 100 °F
